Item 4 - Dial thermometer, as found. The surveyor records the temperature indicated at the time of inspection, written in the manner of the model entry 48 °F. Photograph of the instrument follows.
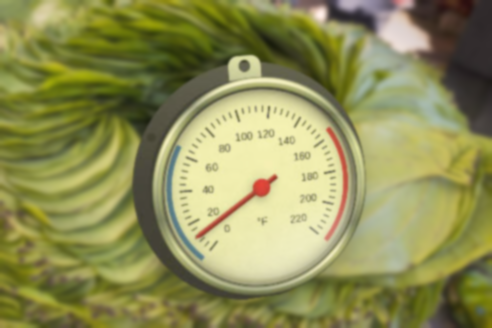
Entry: 12 °F
